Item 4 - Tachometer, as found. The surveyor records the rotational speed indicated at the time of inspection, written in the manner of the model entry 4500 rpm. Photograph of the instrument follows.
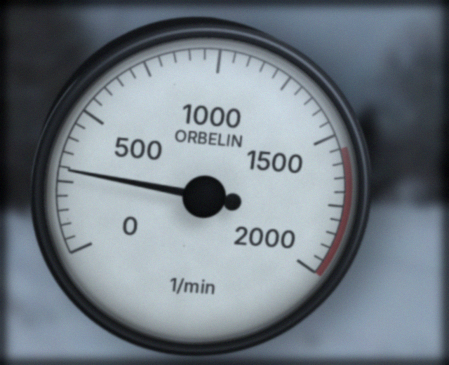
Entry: 300 rpm
